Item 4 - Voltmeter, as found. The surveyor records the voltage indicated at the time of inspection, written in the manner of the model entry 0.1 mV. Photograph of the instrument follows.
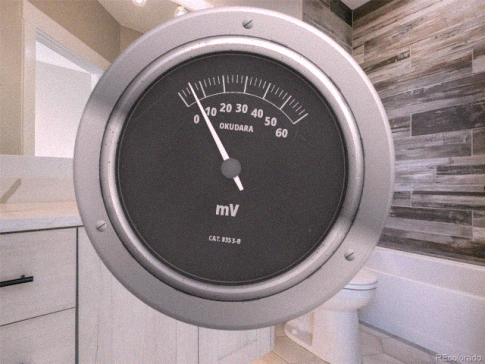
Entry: 6 mV
